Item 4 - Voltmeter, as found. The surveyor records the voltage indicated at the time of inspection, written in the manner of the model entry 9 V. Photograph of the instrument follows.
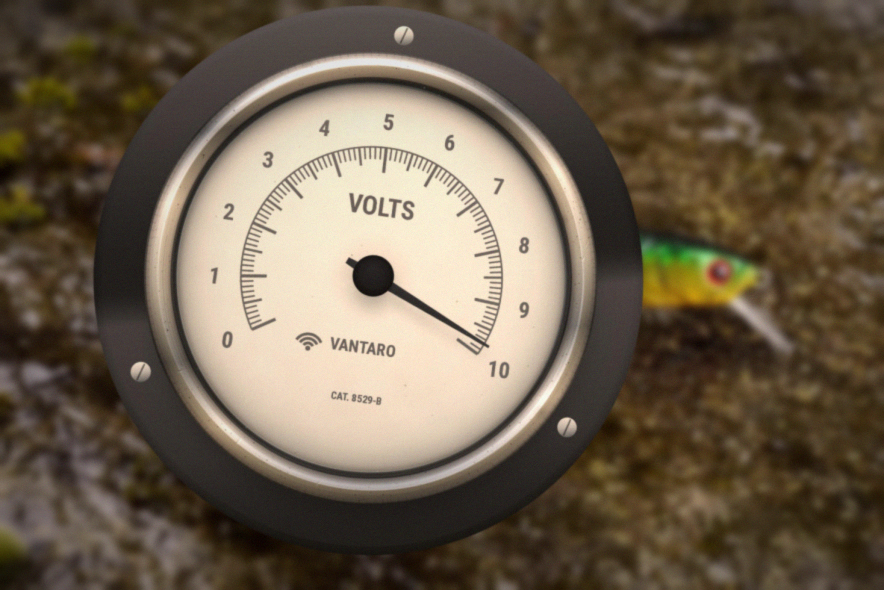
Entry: 9.8 V
